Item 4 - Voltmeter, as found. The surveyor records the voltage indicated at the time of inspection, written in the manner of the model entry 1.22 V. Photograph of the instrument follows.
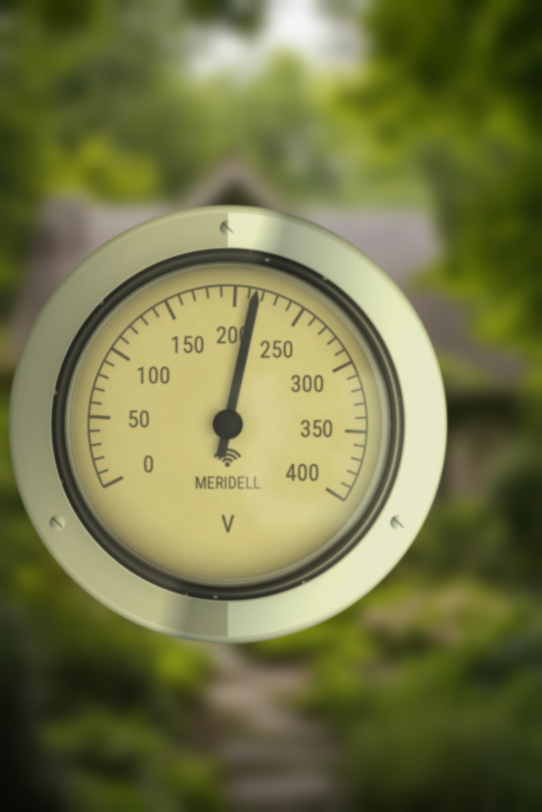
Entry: 215 V
